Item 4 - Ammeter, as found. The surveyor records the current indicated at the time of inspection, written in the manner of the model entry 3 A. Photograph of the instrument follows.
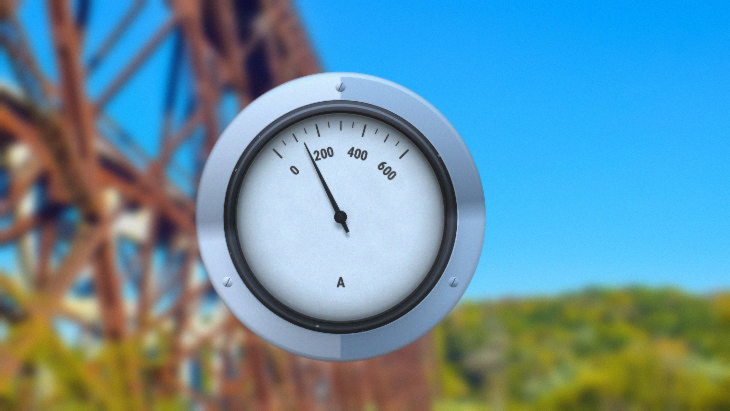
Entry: 125 A
